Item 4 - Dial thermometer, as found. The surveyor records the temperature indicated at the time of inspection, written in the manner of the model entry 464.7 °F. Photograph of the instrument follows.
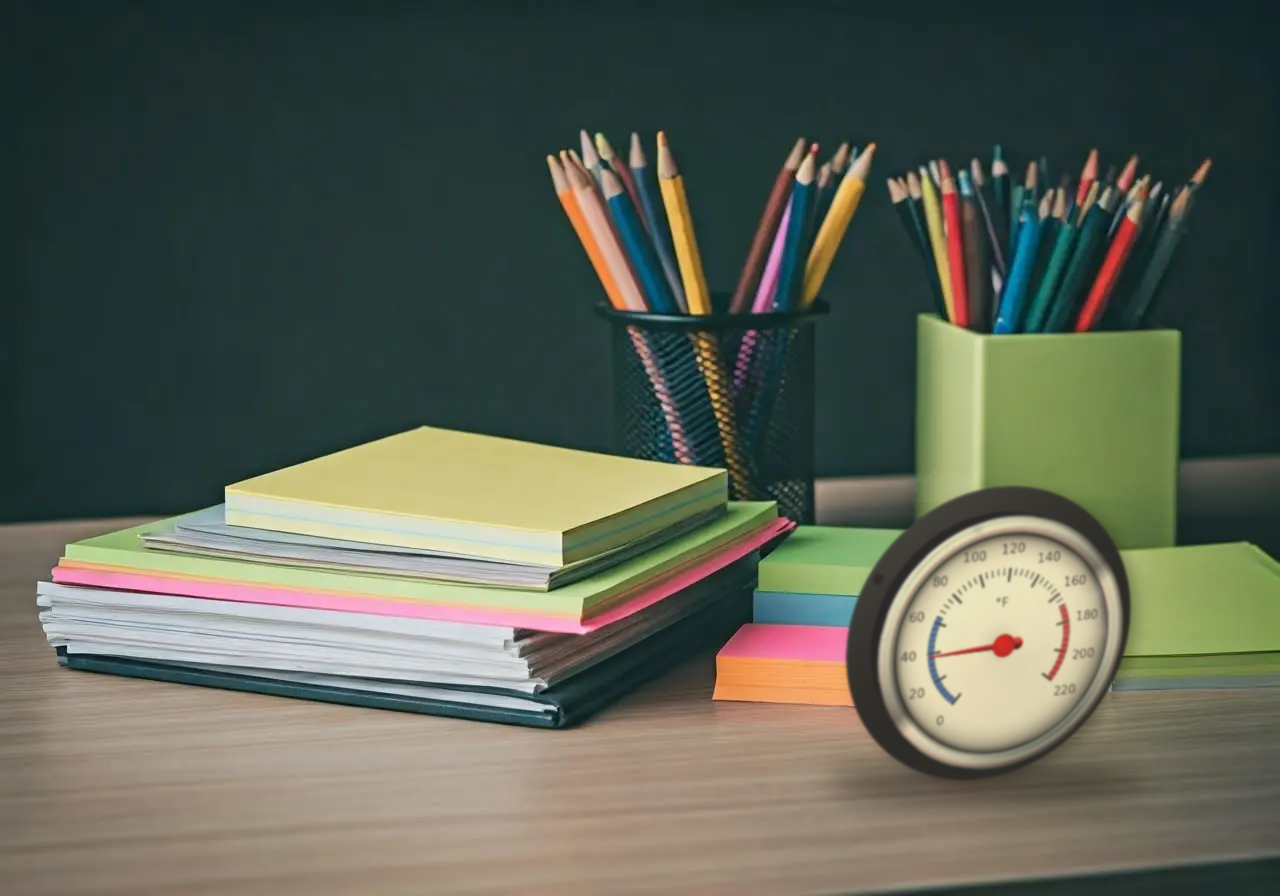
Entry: 40 °F
